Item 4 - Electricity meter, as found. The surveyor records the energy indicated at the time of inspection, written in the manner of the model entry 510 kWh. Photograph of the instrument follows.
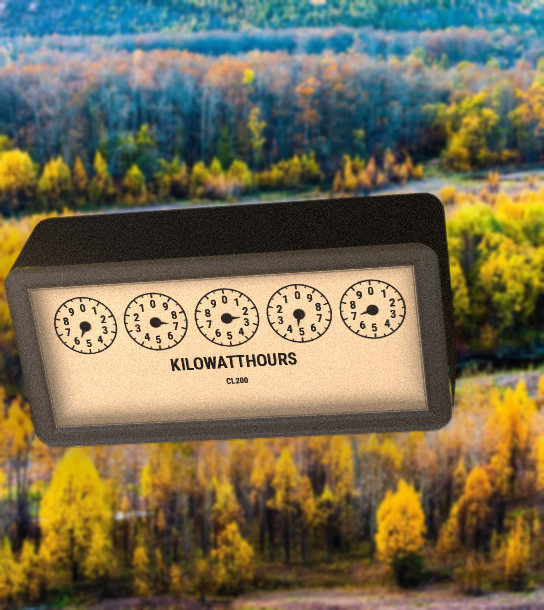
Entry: 57247 kWh
